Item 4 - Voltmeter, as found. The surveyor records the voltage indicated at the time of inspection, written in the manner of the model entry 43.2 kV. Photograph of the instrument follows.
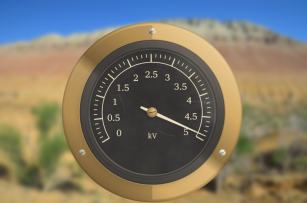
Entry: 4.9 kV
